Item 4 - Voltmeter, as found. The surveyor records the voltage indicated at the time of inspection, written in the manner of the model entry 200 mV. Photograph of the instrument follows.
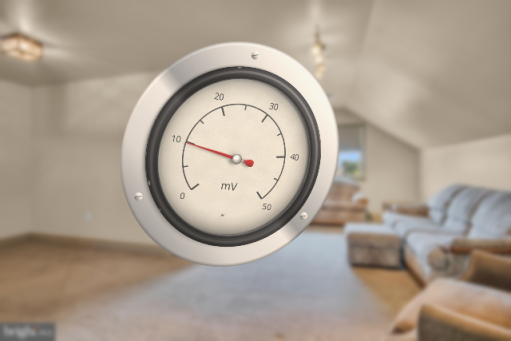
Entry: 10 mV
